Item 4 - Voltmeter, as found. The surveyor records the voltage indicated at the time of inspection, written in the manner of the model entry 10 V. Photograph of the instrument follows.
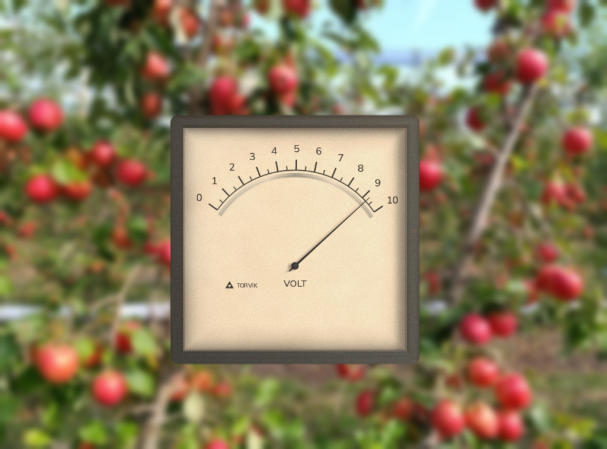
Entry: 9.25 V
